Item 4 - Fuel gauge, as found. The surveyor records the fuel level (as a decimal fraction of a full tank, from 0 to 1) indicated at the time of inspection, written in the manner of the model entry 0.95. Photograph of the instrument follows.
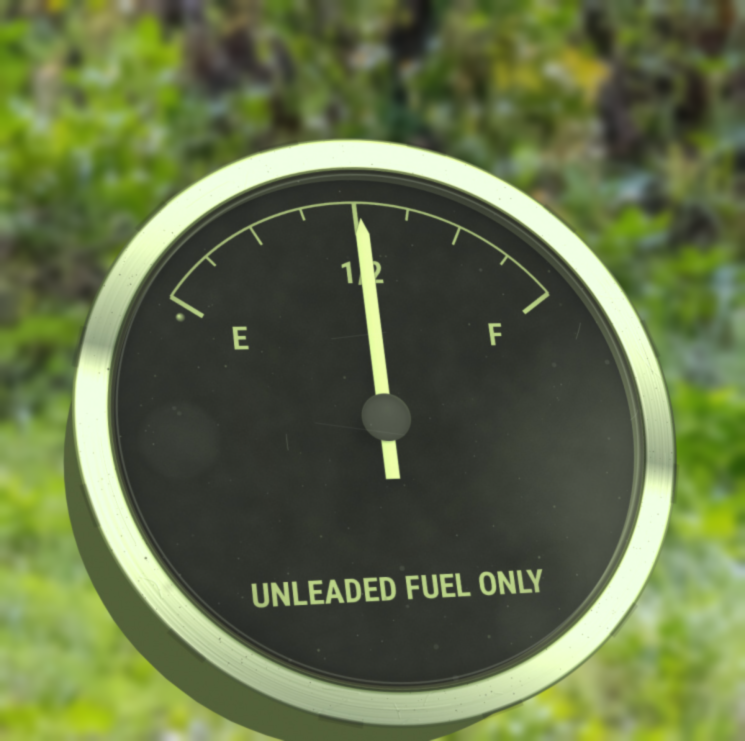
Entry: 0.5
